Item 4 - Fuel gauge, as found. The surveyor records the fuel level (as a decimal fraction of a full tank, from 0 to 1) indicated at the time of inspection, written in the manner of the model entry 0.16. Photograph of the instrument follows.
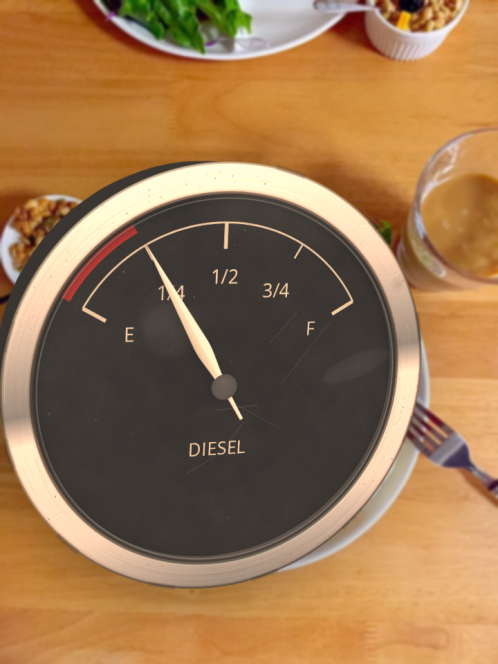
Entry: 0.25
